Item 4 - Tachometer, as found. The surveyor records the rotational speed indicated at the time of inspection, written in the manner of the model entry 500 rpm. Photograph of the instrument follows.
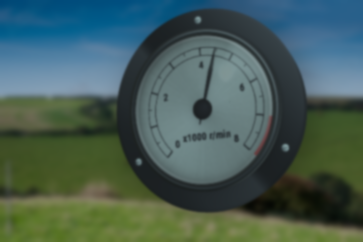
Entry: 4500 rpm
